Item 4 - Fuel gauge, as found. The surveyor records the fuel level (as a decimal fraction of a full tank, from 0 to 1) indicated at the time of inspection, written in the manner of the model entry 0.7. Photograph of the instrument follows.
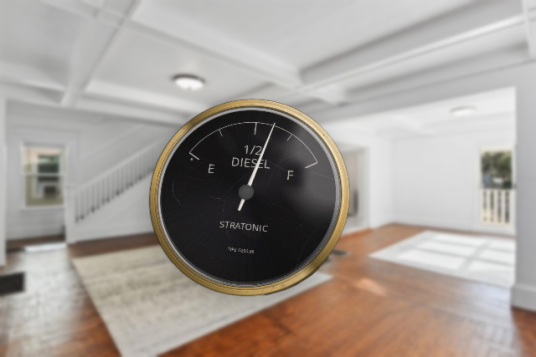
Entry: 0.625
